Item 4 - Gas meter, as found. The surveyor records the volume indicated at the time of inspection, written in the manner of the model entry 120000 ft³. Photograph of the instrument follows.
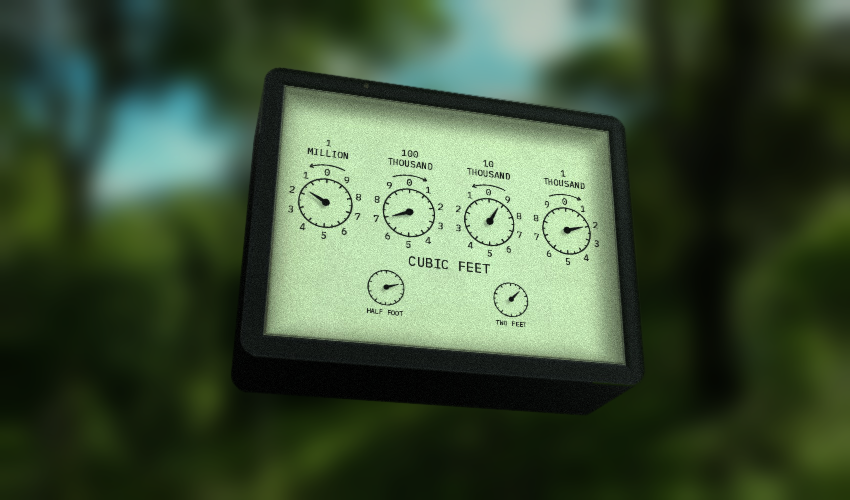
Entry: 169200 ft³
